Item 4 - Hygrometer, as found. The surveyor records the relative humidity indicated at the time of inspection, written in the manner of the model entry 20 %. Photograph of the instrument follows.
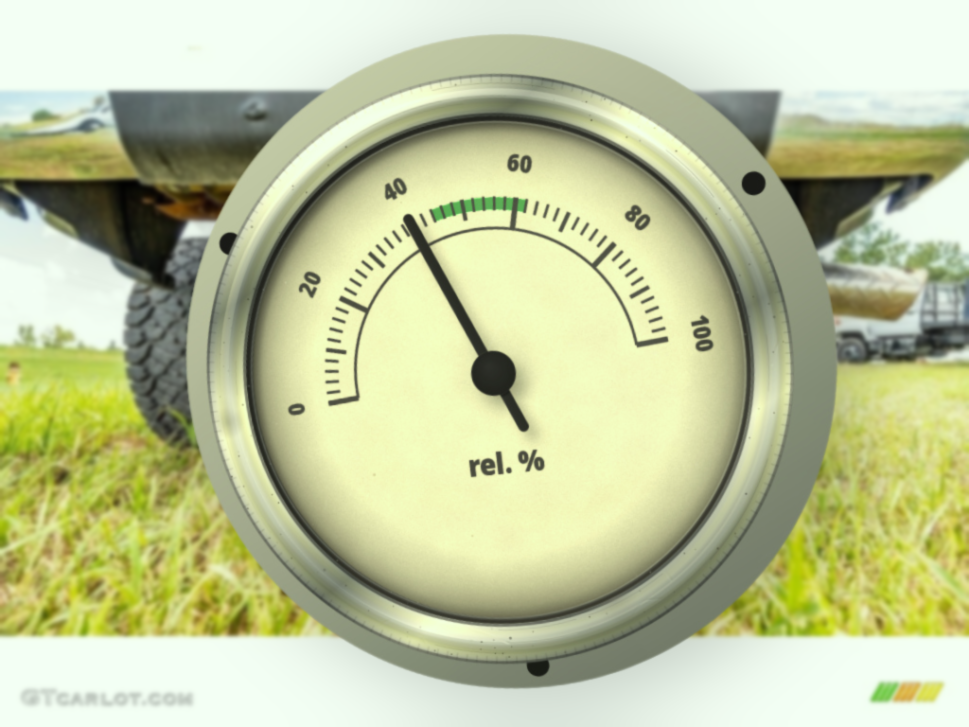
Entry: 40 %
